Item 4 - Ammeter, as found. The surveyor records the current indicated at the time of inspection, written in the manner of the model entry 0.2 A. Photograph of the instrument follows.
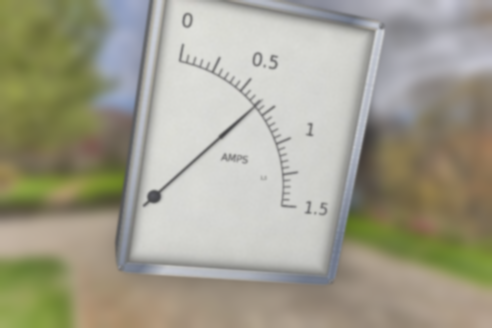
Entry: 0.65 A
